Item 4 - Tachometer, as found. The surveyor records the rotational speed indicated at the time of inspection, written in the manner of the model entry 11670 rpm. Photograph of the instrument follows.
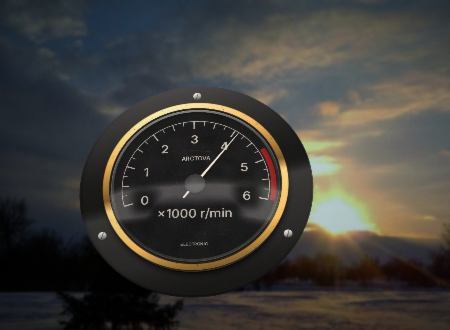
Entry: 4125 rpm
